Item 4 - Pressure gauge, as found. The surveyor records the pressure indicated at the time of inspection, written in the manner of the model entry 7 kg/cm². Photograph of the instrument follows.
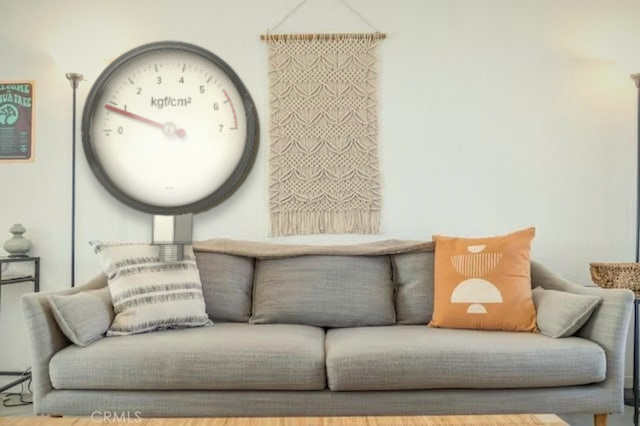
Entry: 0.8 kg/cm²
